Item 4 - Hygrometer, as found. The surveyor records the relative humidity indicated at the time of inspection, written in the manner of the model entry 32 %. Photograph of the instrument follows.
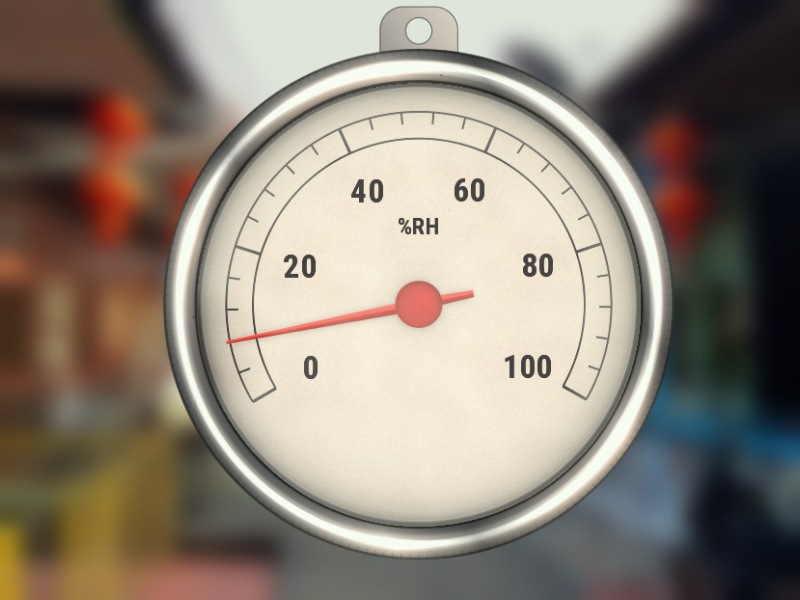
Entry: 8 %
